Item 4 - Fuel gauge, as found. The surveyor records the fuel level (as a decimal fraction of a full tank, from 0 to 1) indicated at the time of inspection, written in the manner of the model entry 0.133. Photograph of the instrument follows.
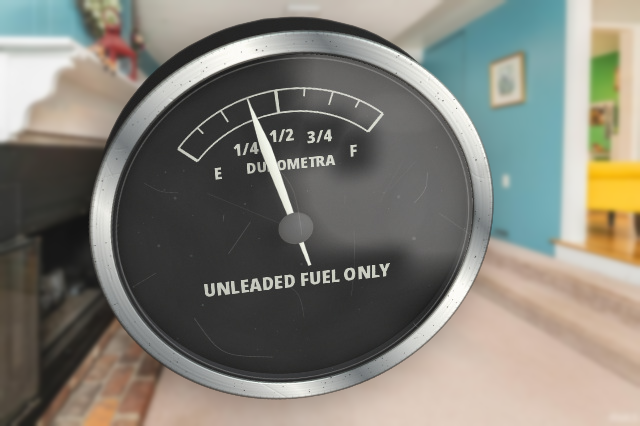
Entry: 0.375
